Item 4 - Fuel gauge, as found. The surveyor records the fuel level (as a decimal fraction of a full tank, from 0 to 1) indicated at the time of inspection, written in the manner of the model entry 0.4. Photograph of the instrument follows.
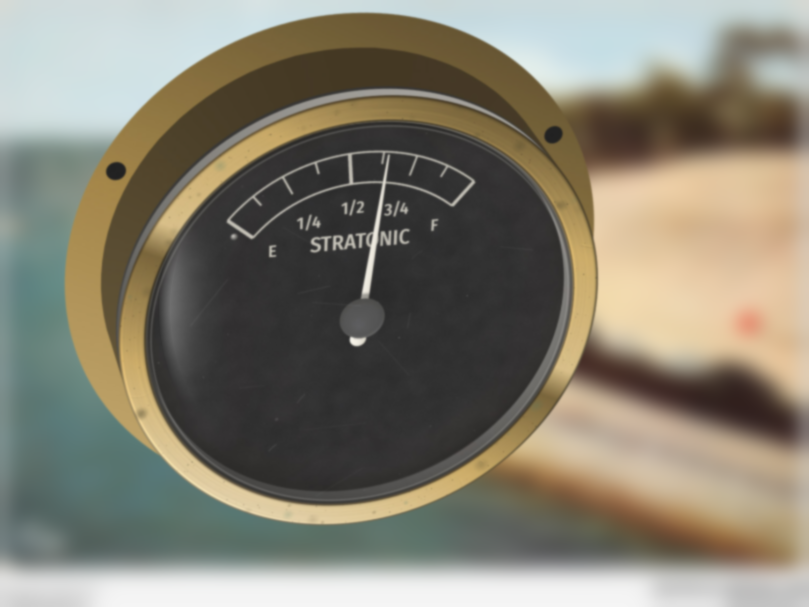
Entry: 0.625
